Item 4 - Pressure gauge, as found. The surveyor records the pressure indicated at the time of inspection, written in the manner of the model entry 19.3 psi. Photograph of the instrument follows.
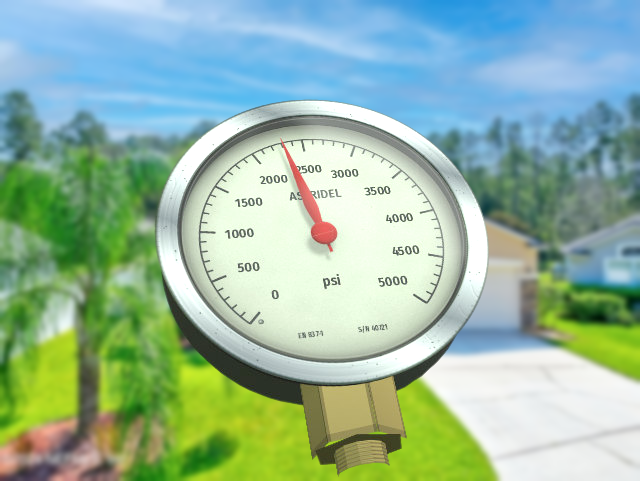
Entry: 2300 psi
